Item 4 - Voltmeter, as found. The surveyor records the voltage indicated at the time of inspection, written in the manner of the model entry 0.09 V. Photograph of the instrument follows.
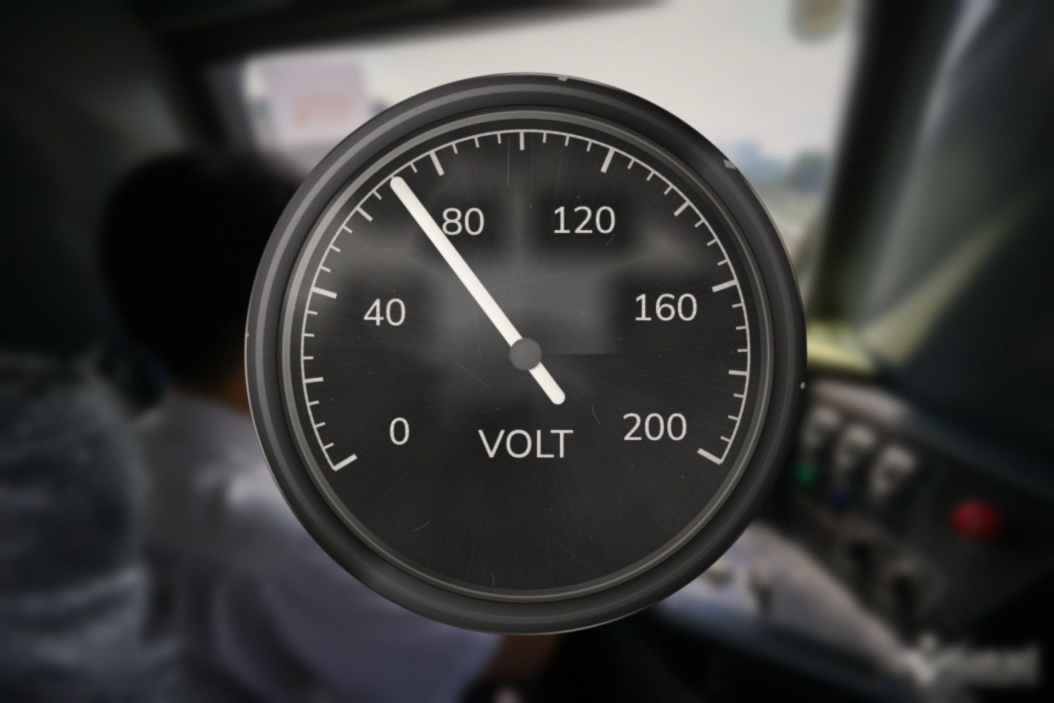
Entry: 70 V
